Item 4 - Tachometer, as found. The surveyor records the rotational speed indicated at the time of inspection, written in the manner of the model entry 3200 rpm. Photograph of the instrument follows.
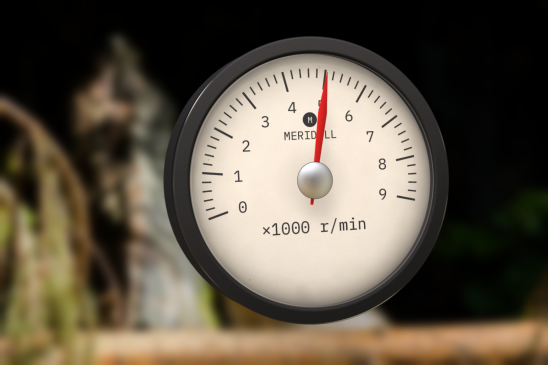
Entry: 5000 rpm
